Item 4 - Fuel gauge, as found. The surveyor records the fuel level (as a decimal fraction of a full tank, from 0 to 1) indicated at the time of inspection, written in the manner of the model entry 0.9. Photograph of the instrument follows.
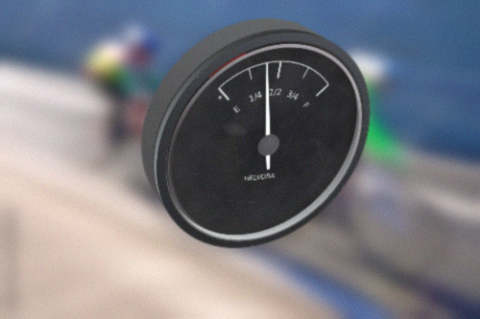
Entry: 0.375
